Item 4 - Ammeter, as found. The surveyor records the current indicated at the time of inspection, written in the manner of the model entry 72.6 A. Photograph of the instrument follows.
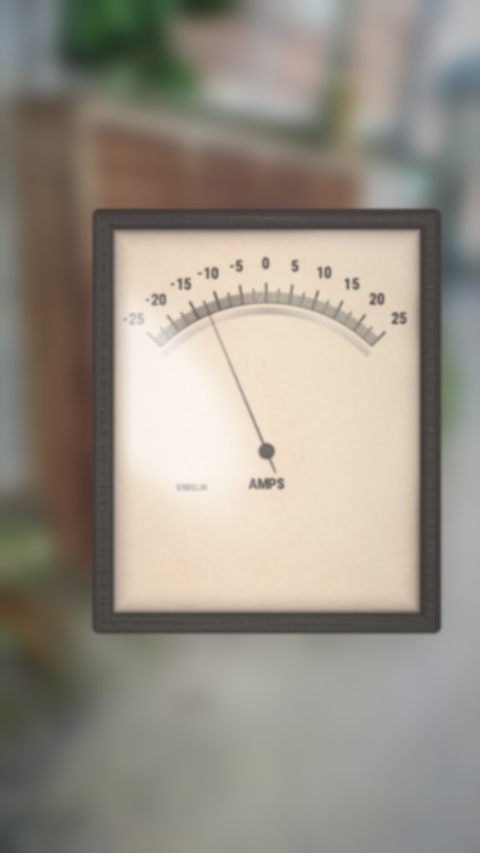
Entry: -12.5 A
